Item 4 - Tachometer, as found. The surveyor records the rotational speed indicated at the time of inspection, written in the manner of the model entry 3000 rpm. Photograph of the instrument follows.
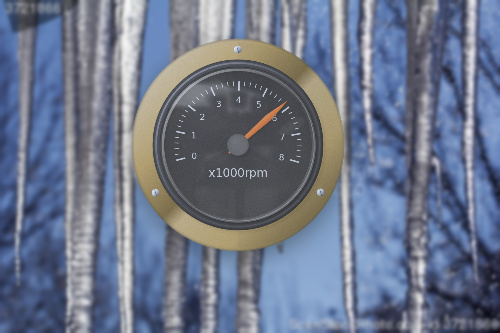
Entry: 5800 rpm
